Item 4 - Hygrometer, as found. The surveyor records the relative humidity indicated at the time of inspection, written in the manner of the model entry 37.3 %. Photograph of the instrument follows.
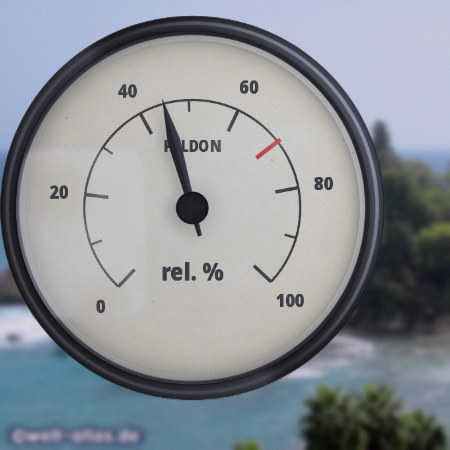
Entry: 45 %
